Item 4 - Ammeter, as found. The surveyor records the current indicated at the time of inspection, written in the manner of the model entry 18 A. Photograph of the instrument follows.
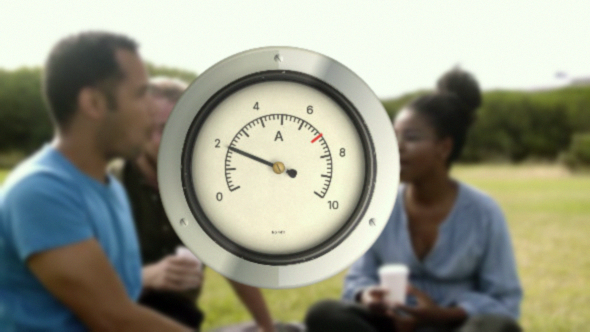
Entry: 2 A
